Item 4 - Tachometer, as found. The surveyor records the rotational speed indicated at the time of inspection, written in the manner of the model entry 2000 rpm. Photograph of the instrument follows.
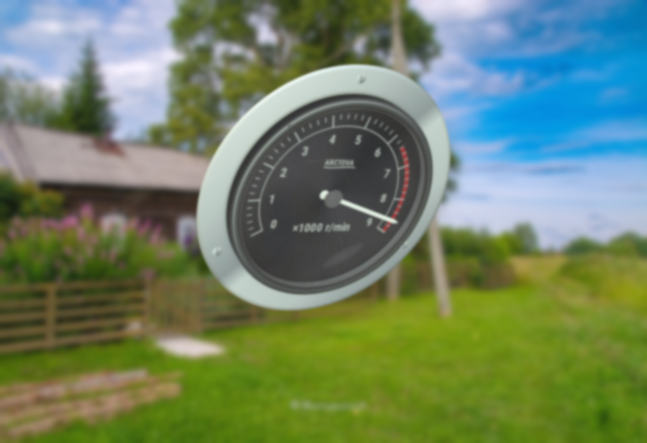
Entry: 8600 rpm
